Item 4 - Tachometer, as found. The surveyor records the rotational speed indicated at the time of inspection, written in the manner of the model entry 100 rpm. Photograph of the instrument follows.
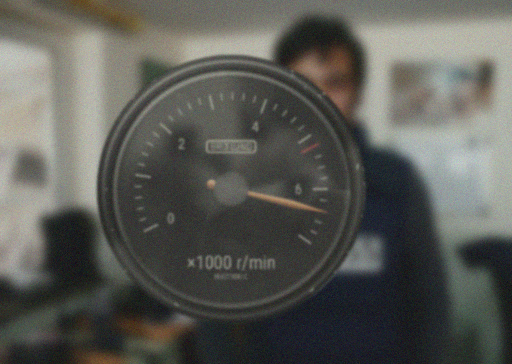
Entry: 6400 rpm
